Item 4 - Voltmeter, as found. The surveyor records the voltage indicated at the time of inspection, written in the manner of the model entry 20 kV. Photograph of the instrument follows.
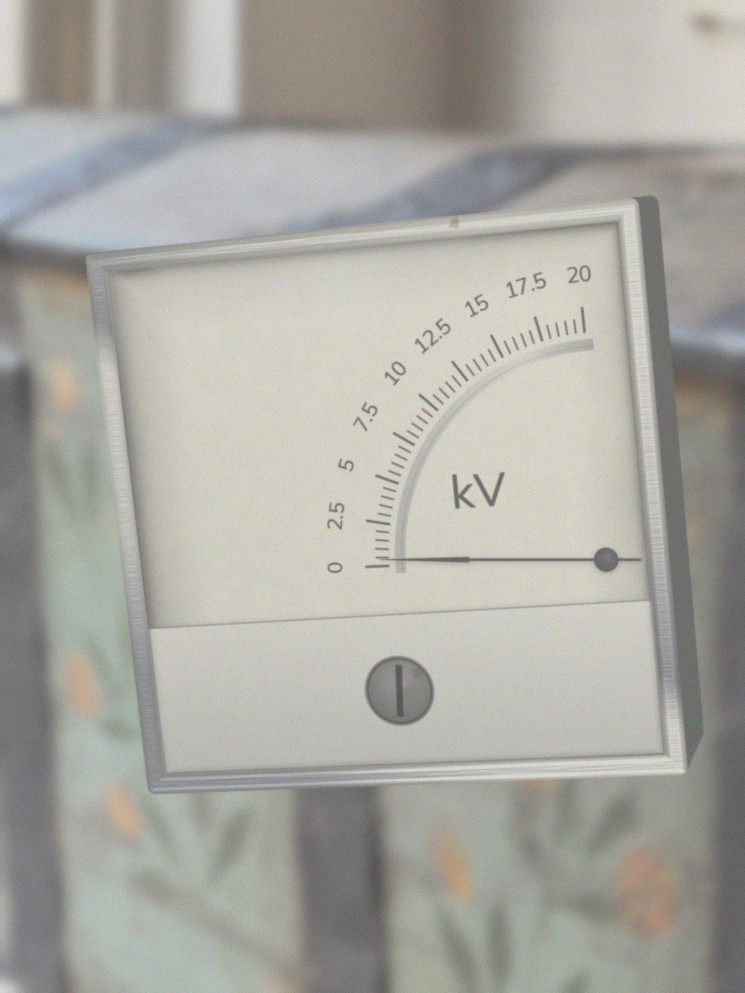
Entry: 0.5 kV
